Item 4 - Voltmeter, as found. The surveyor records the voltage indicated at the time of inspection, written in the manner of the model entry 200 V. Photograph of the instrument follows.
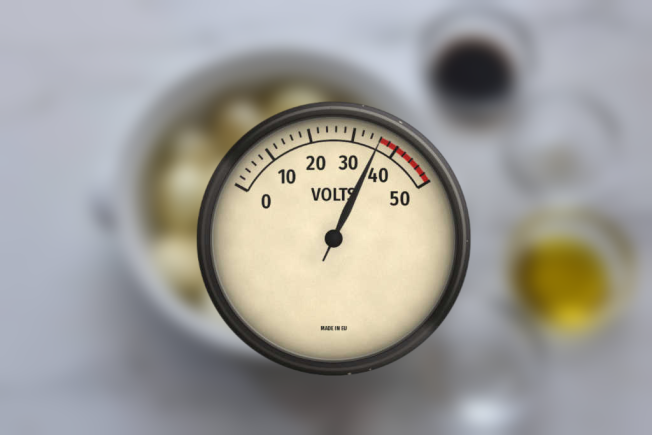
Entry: 36 V
